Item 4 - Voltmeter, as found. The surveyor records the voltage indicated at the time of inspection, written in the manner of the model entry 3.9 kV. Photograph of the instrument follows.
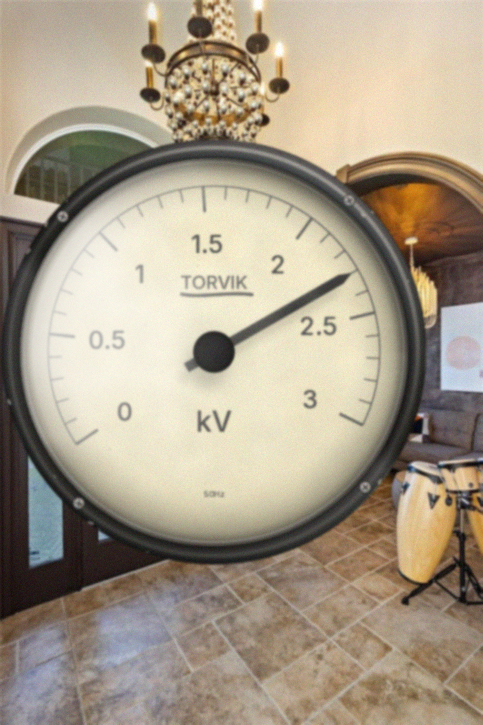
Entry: 2.3 kV
